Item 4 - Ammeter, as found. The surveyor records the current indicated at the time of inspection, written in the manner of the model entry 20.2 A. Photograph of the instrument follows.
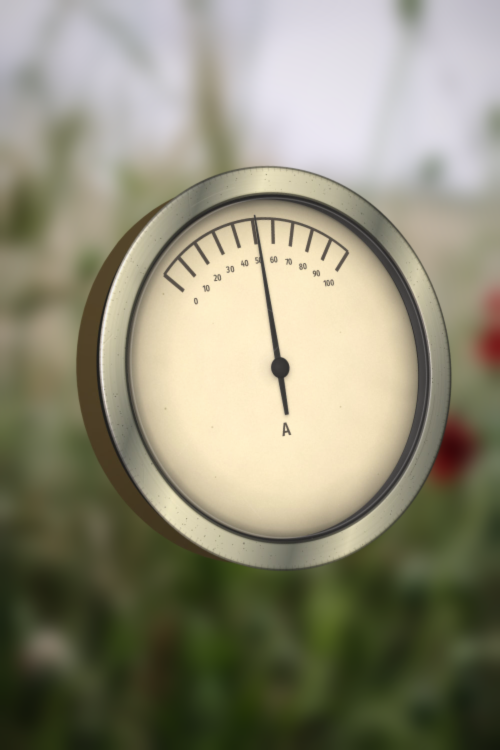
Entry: 50 A
